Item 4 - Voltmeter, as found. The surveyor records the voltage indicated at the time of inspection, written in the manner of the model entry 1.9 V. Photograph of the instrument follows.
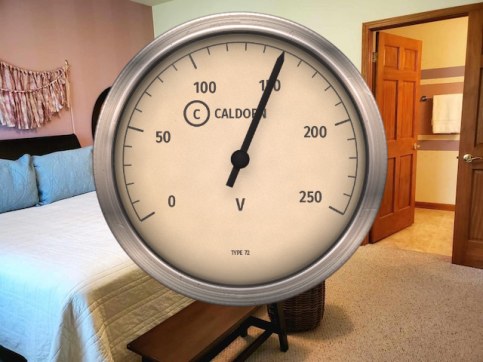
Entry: 150 V
